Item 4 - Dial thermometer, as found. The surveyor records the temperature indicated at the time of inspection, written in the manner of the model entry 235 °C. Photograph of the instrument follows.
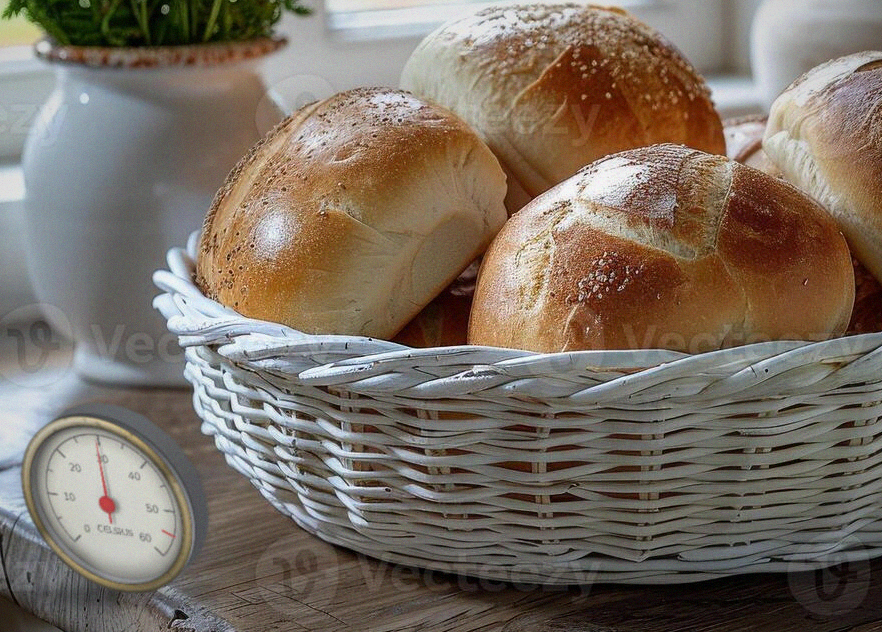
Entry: 30 °C
